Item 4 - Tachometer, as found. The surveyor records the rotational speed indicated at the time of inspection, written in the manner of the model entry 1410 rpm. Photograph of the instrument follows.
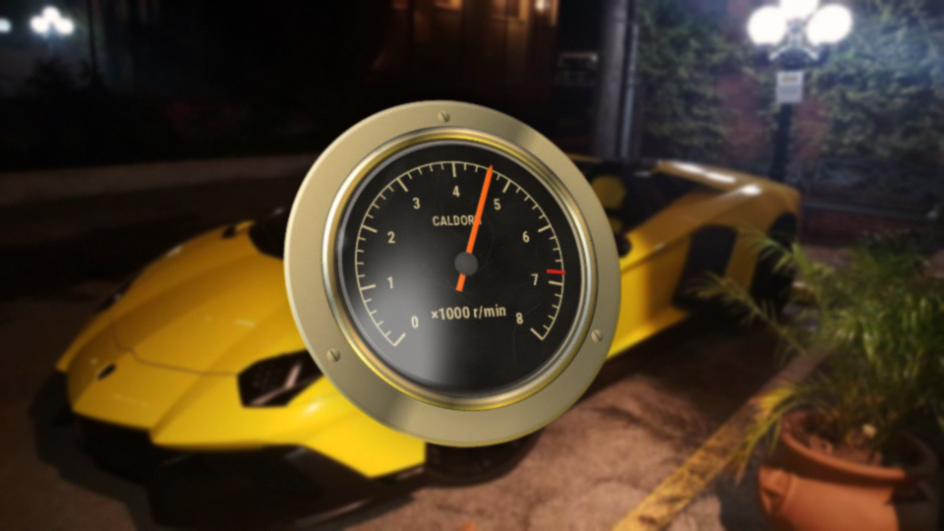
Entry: 4600 rpm
